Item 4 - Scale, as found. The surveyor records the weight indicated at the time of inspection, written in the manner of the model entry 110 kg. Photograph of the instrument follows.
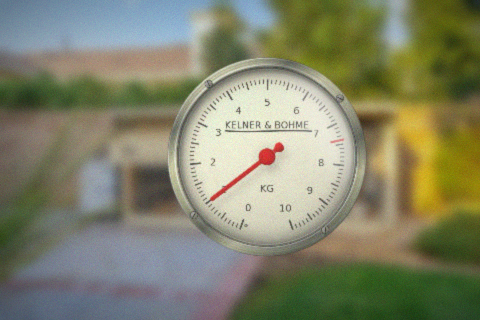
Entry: 1 kg
